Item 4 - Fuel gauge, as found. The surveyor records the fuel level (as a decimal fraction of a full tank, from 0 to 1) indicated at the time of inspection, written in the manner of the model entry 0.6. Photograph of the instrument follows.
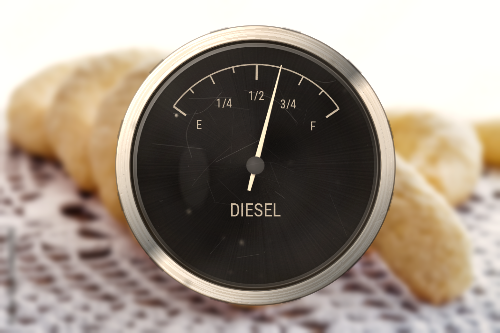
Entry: 0.625
